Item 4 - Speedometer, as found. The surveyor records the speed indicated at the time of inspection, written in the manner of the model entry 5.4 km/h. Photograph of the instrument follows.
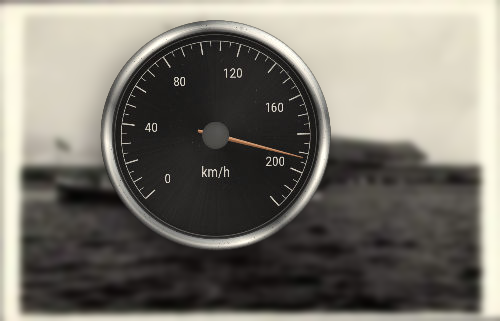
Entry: 192.5 km/h
